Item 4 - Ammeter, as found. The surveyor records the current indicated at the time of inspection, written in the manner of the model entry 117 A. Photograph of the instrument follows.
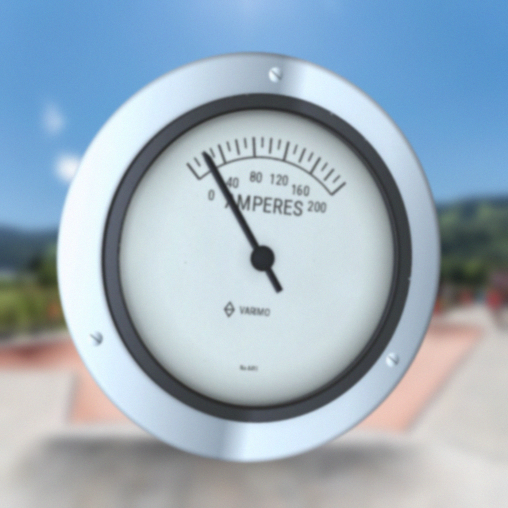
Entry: 20 A
